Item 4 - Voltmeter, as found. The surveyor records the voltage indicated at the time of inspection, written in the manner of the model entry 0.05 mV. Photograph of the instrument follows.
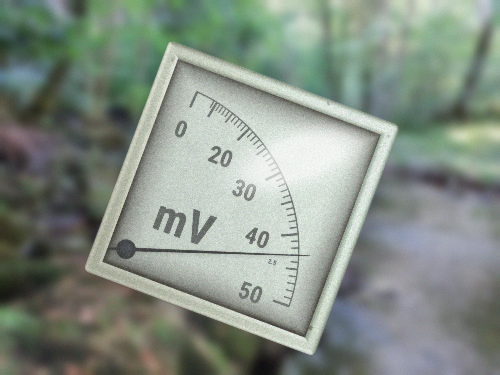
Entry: 43 mV
